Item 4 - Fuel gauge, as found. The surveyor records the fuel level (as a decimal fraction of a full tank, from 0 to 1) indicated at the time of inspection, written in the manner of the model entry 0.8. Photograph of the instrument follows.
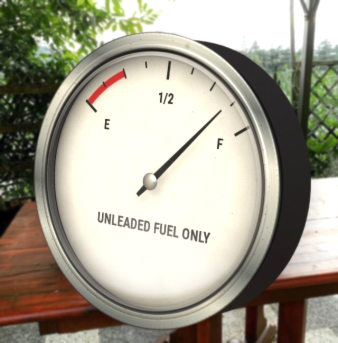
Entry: 0.875
